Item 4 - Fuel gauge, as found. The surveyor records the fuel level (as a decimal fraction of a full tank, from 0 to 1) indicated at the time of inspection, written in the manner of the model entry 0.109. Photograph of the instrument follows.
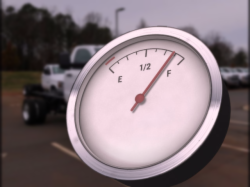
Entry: 0.875
